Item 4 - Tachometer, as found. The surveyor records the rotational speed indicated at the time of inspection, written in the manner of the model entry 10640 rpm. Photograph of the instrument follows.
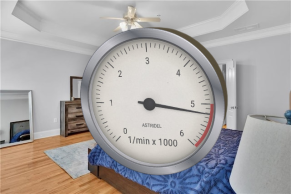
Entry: 5200 rpm
